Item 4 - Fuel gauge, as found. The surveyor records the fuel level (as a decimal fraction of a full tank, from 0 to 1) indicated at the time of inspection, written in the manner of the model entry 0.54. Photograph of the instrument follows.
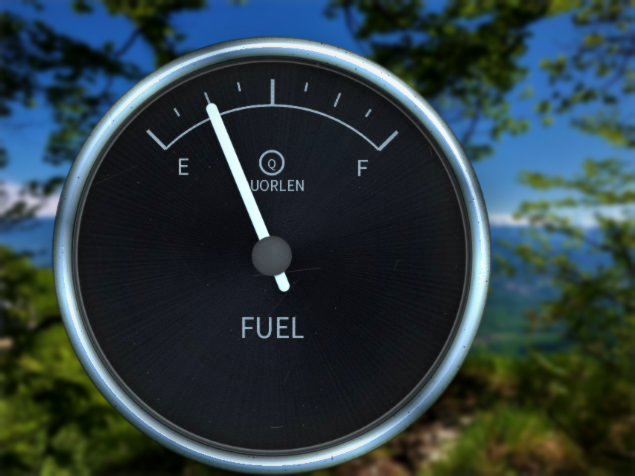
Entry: 0.25
